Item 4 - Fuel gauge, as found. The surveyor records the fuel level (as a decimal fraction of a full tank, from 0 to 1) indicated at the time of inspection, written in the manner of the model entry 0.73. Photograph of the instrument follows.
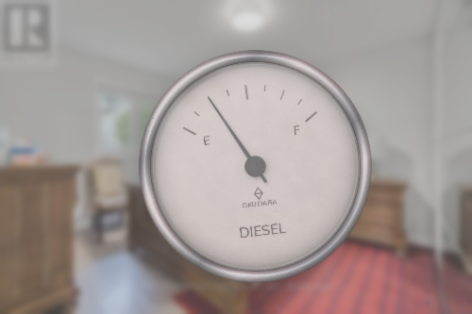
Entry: 0.25
